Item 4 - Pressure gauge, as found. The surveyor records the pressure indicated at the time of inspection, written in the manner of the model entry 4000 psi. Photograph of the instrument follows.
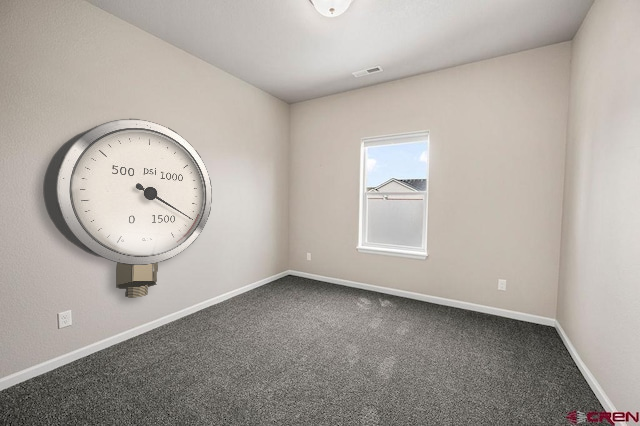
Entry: 1350 psi
